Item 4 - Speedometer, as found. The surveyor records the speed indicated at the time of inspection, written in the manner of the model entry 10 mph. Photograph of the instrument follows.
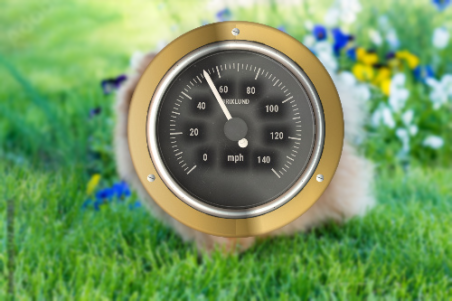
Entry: 54 mph
